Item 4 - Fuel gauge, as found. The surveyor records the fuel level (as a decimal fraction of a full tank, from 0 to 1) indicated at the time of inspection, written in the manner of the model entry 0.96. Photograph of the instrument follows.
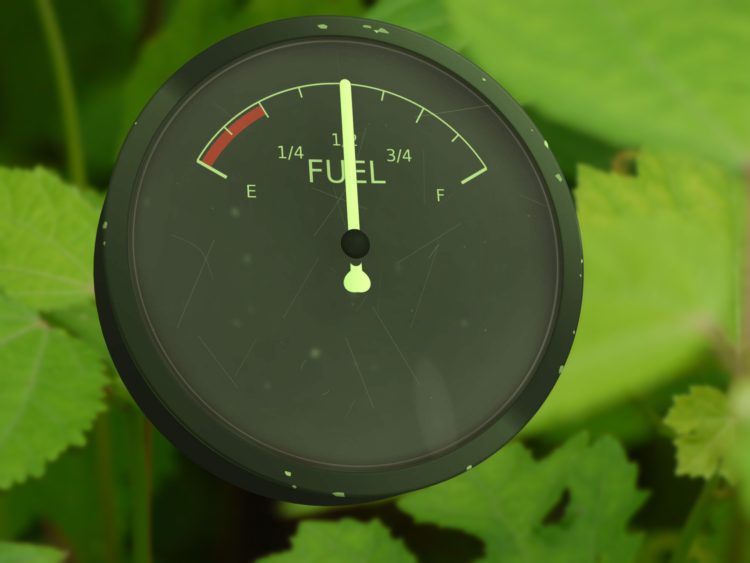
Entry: 0.5
